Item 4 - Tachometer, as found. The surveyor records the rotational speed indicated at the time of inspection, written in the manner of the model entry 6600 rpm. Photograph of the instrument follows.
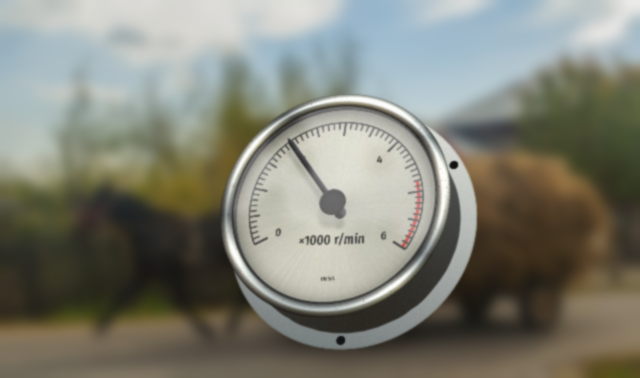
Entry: 2000 rpm
